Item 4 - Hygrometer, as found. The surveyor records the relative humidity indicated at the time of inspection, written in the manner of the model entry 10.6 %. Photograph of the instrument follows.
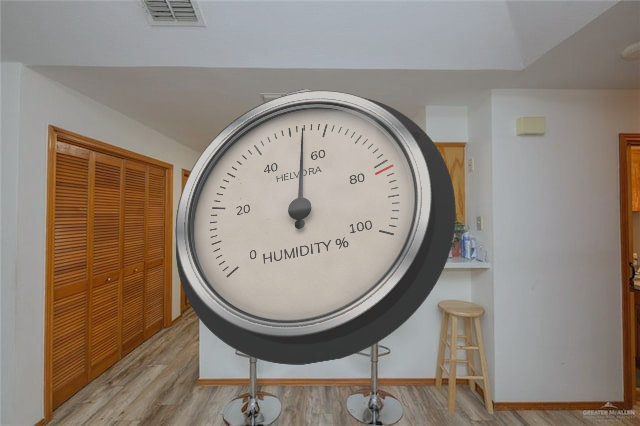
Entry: 54 %
